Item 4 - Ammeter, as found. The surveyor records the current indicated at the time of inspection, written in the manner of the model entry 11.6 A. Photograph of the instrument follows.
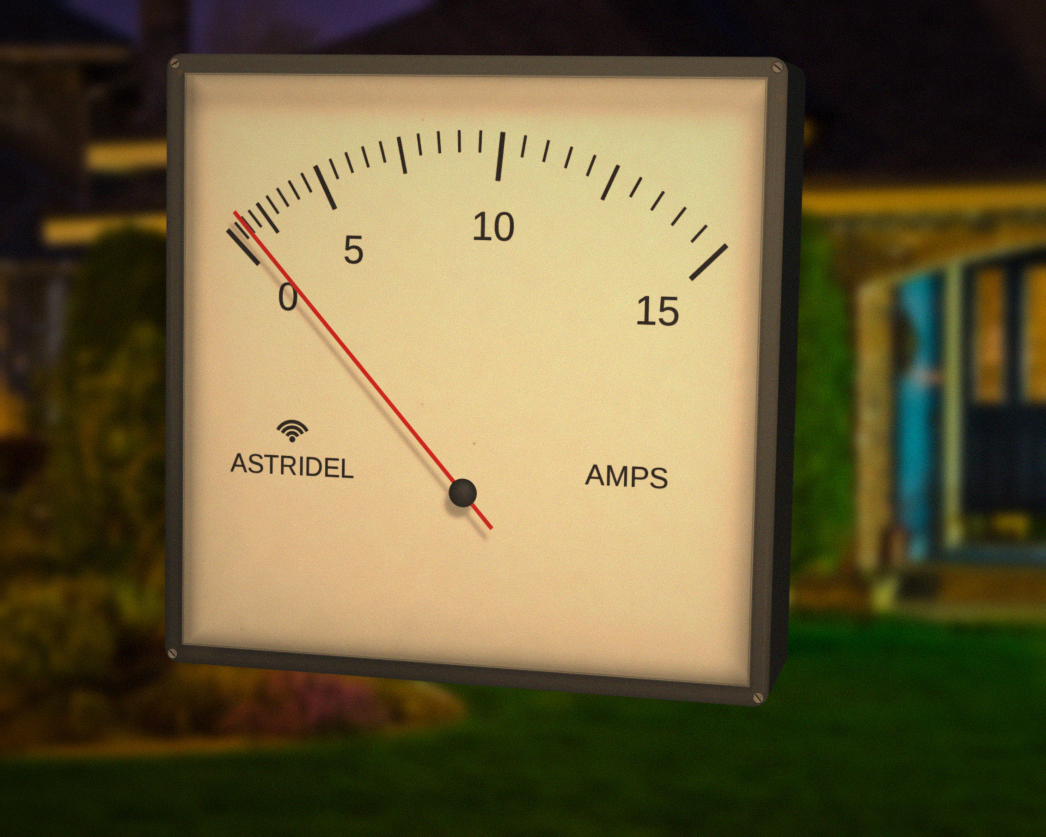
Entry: 1.5 A
